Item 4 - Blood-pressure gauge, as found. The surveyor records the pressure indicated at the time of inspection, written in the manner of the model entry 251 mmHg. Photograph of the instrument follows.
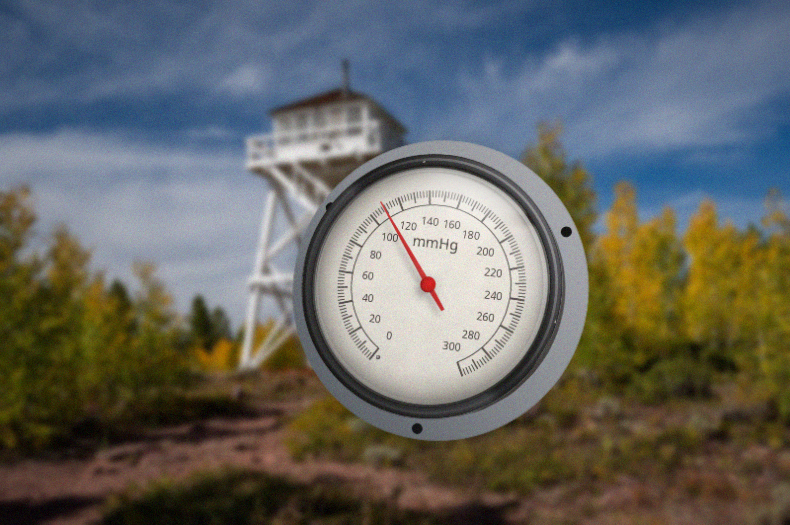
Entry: 110 mmHg
